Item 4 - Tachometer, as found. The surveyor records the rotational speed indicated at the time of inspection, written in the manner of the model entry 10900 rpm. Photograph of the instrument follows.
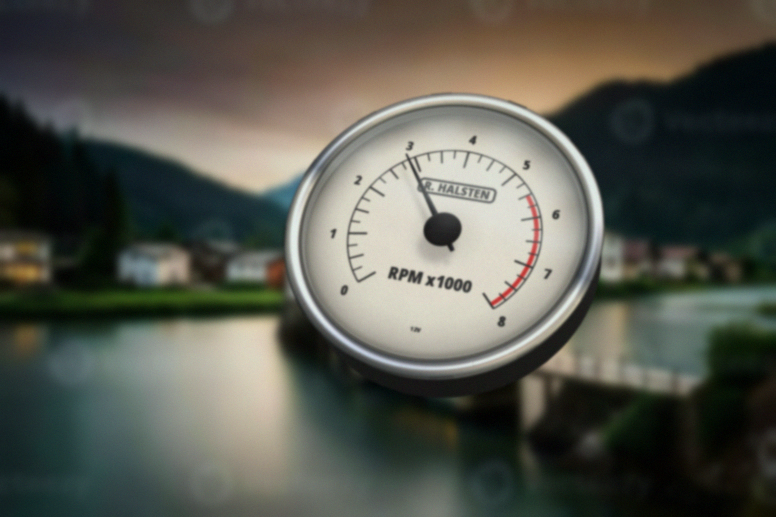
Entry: 2875 rpm
